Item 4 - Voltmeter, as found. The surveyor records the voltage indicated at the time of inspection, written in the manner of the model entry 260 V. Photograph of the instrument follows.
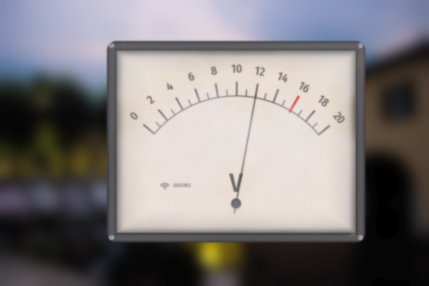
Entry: 12 V
